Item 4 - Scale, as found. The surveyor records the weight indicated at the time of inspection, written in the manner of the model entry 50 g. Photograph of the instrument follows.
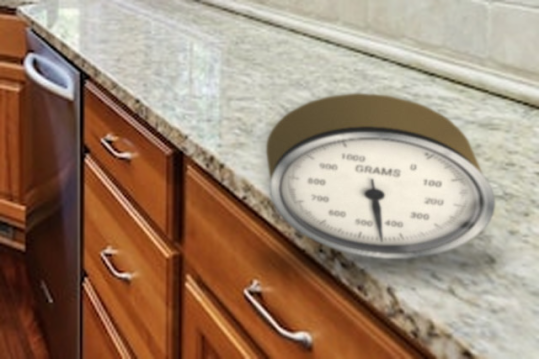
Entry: 450 g
